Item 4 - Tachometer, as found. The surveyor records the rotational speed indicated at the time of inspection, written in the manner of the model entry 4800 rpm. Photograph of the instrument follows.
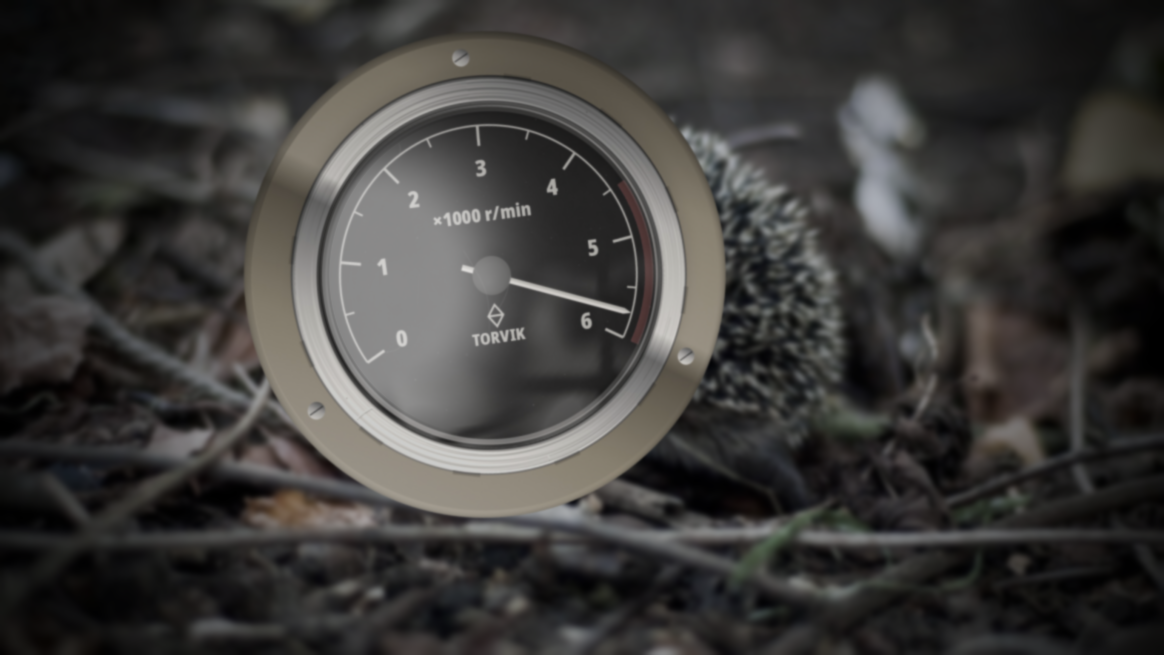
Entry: 5750 rpm
